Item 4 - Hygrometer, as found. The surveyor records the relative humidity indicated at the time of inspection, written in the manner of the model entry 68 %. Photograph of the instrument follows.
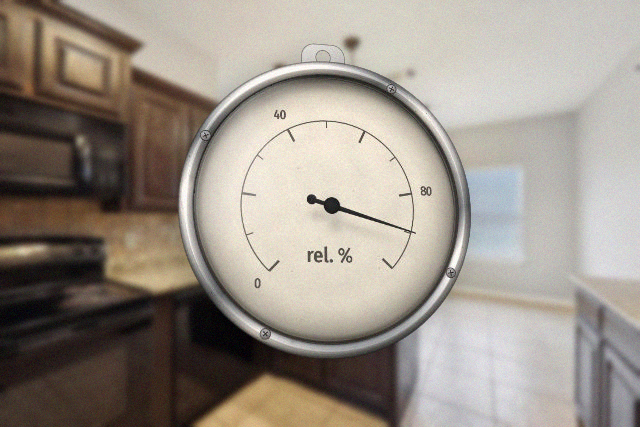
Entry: 90 %
